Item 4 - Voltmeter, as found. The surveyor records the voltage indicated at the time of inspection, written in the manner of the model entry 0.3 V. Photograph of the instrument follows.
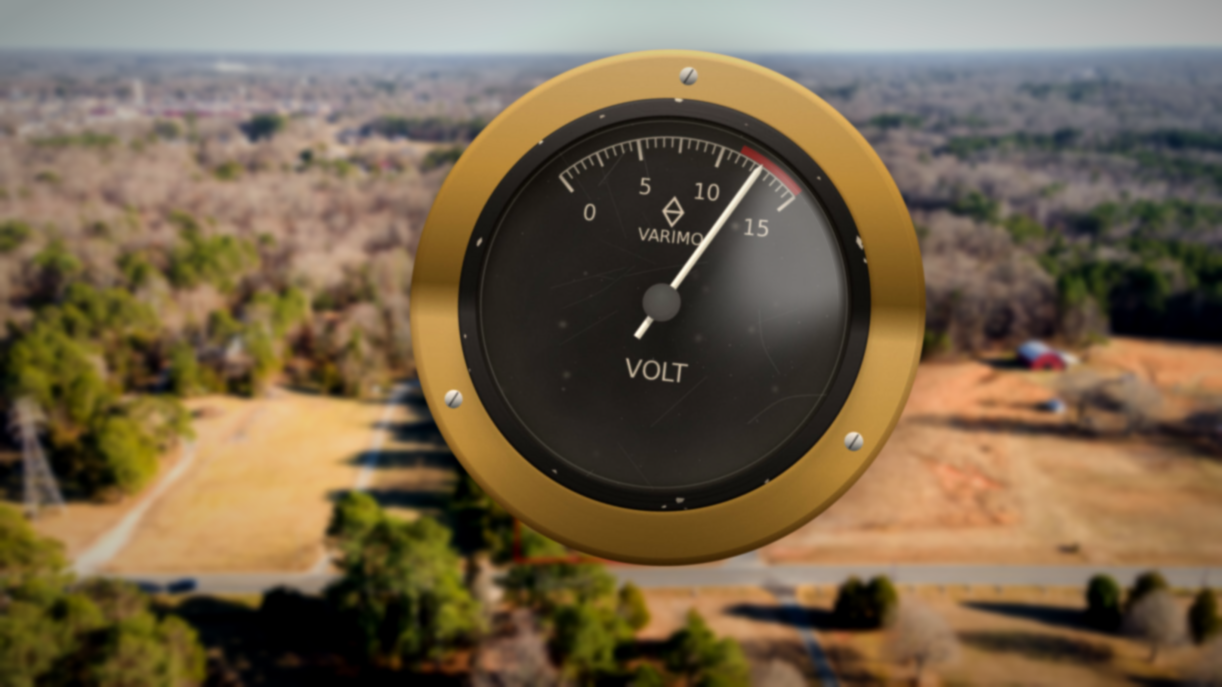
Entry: 12.5 V
